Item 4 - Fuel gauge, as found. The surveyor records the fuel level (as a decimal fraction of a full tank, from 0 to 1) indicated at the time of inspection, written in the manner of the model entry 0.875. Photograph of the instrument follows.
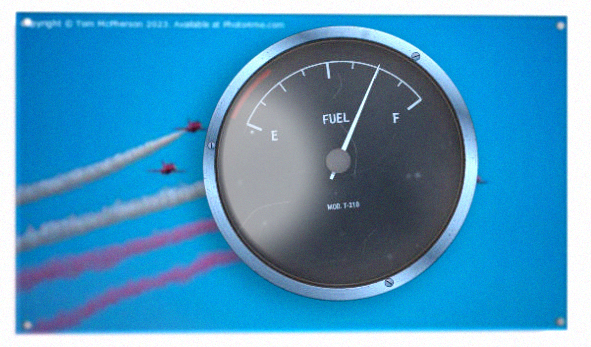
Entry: 0.75
